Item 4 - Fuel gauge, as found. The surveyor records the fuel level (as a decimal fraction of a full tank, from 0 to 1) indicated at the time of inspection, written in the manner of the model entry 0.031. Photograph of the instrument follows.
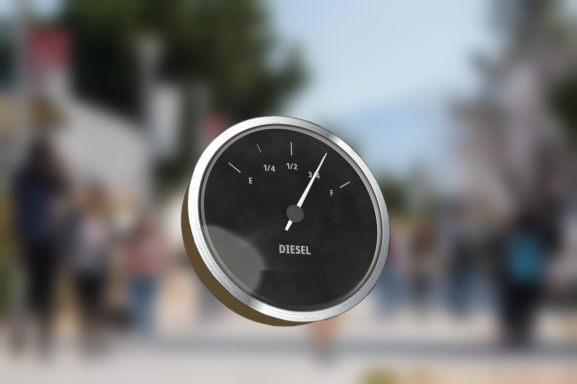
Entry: 0.75
